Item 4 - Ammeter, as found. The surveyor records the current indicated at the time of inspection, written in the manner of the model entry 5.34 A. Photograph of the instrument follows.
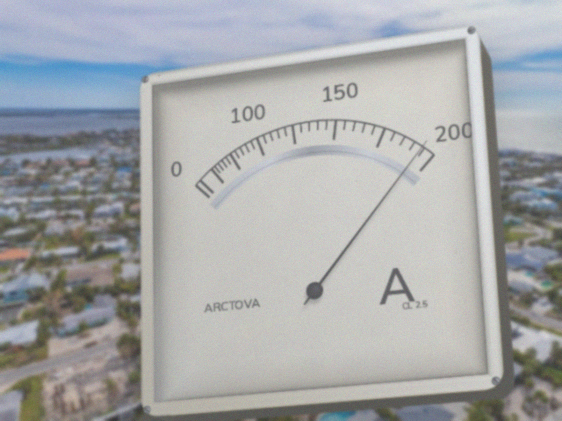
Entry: 195 A
